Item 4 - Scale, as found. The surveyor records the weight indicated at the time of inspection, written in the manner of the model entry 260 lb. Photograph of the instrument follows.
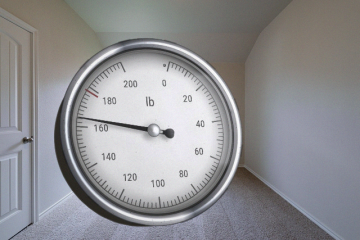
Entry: 164 lb
